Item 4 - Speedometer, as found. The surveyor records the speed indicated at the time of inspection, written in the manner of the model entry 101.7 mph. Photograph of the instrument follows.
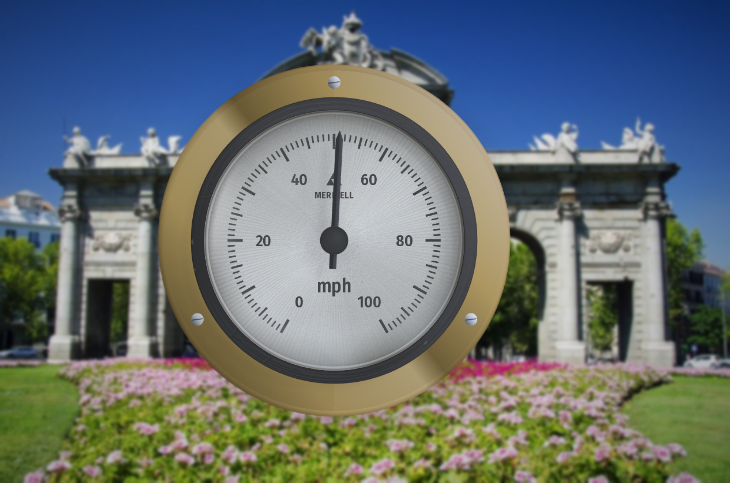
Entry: 51 mph
